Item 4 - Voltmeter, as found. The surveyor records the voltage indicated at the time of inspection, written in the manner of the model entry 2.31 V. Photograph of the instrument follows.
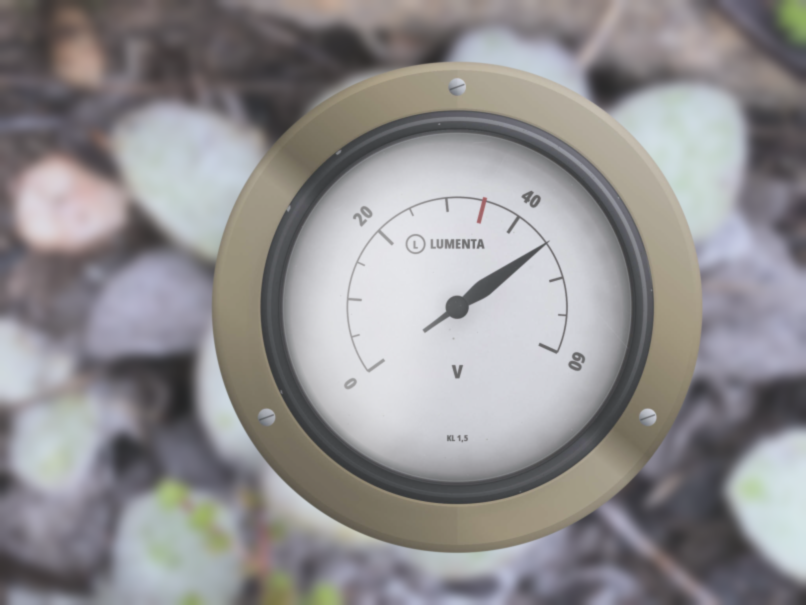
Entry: 45 V
